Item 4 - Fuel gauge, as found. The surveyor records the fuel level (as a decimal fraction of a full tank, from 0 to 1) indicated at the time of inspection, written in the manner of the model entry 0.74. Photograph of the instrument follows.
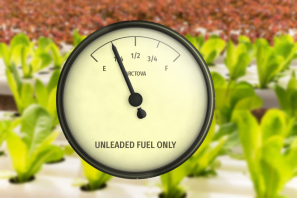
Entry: 0.25
